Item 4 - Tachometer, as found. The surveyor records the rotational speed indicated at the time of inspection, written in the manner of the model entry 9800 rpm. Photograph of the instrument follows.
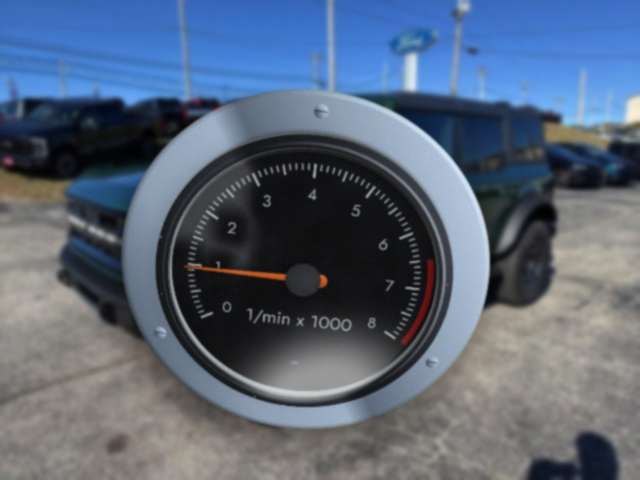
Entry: 1000 rpm
